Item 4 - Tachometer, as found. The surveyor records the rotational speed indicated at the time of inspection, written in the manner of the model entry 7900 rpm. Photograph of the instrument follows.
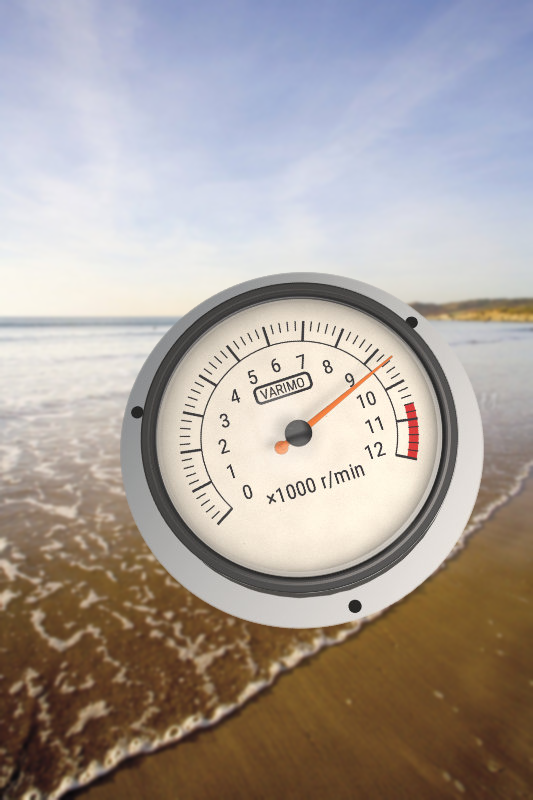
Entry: 9400 rpm
